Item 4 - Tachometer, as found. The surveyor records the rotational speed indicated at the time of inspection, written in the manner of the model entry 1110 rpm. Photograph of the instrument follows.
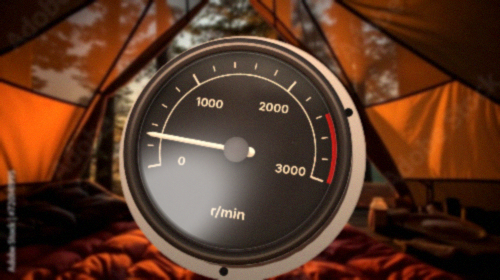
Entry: 300 rpm
